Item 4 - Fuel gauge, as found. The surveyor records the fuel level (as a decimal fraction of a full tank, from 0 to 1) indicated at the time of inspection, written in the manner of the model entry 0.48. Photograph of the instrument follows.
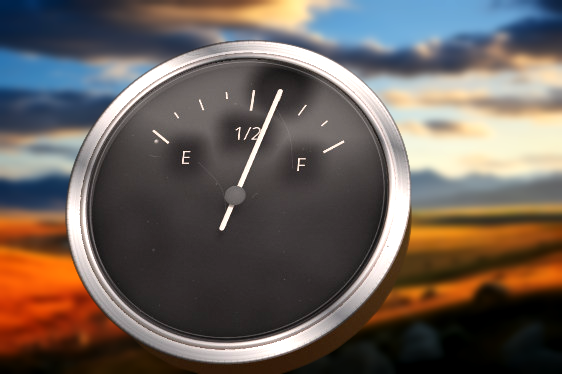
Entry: 0.625
